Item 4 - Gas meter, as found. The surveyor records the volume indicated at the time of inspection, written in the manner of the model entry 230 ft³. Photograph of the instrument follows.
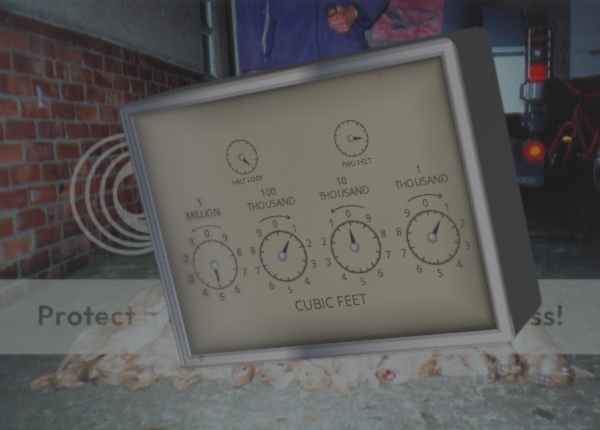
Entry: 510100 ft³
